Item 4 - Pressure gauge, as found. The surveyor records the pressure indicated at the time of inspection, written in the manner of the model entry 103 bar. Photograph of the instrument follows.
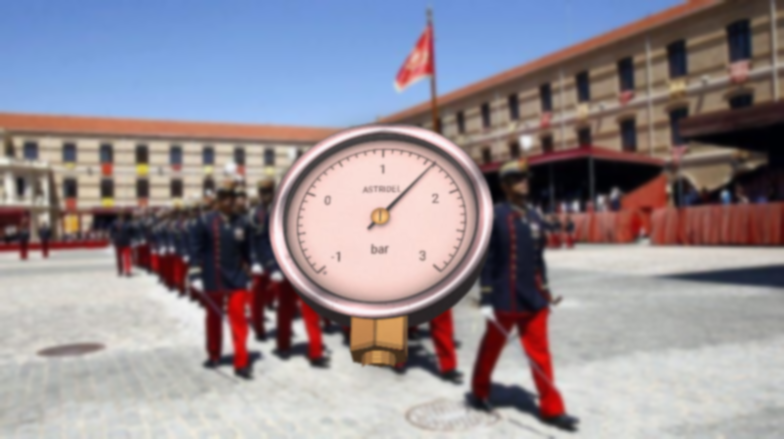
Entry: 1.6 bar
